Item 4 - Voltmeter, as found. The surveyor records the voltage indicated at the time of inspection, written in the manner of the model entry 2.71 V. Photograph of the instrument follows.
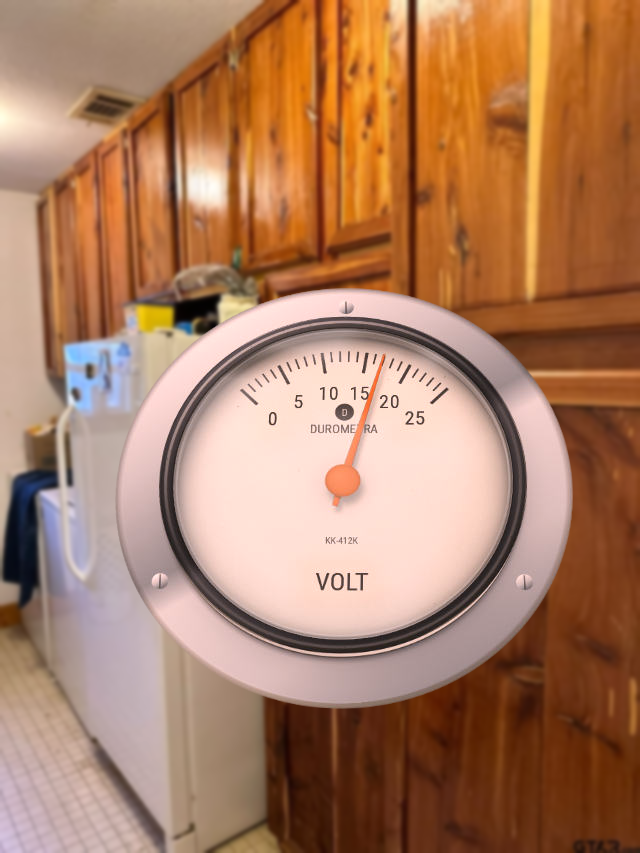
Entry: 17 V
